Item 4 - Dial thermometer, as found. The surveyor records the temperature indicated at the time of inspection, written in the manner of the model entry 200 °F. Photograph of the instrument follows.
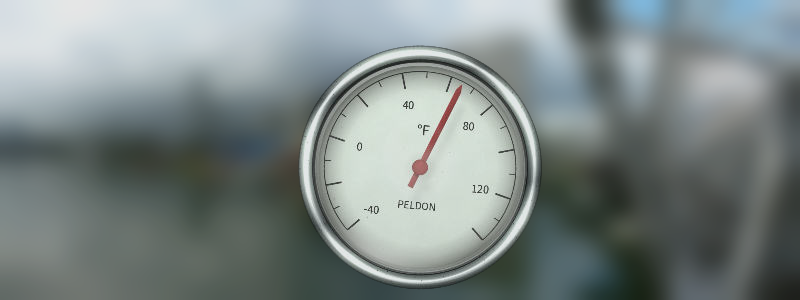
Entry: 65 °F
